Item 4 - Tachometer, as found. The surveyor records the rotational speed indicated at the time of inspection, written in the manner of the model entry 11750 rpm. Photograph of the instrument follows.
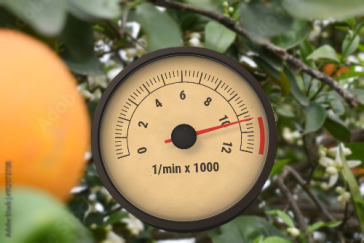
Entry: 10400 rpm
